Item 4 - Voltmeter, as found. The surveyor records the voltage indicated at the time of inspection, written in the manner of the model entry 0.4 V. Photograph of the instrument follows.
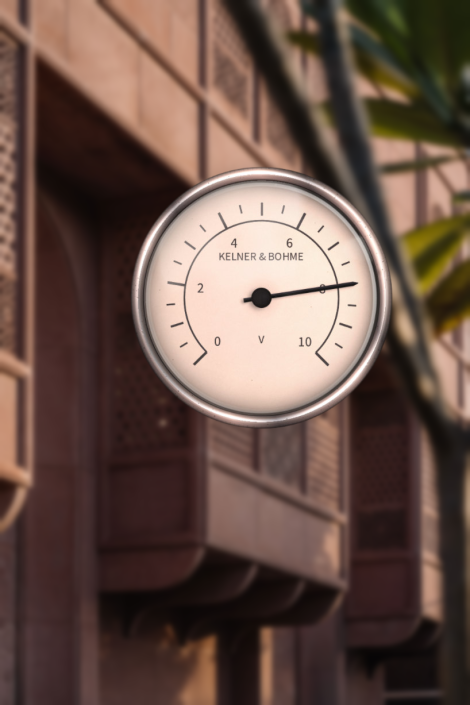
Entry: 8 V
